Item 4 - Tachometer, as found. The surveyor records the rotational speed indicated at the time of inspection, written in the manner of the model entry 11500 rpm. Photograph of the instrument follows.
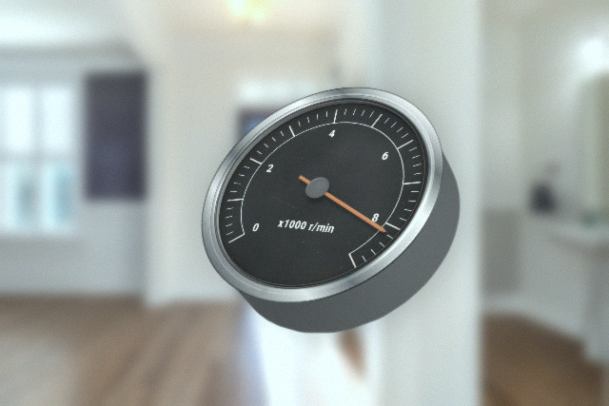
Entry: 8200 rpm
